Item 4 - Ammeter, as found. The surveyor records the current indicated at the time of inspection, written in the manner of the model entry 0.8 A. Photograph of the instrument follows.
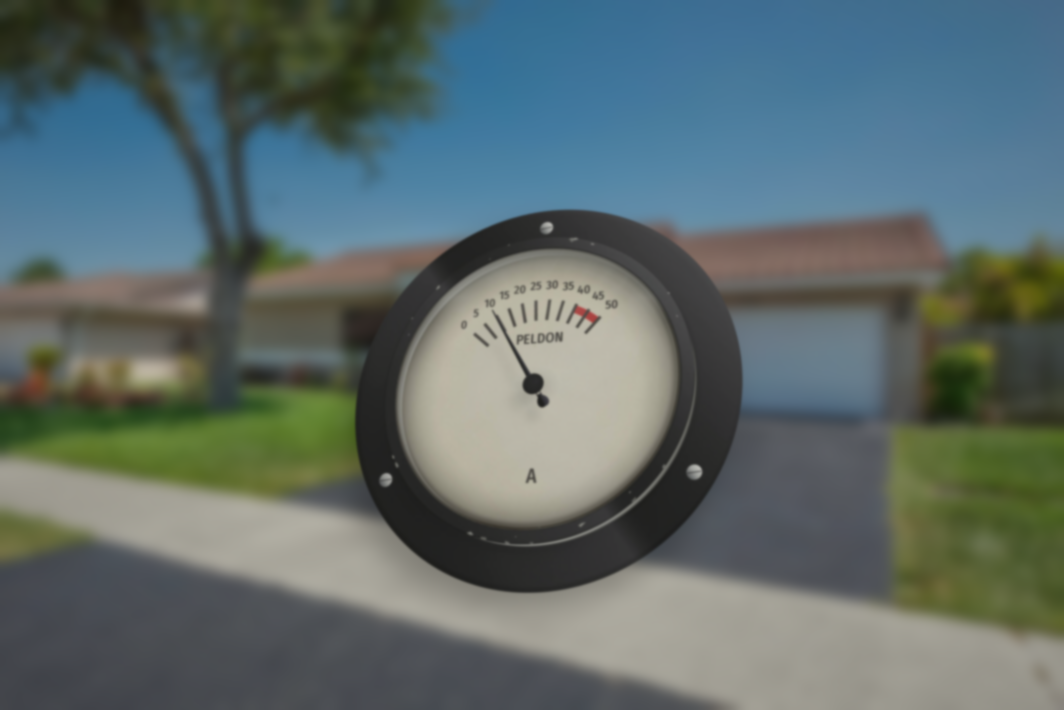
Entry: 10 A
